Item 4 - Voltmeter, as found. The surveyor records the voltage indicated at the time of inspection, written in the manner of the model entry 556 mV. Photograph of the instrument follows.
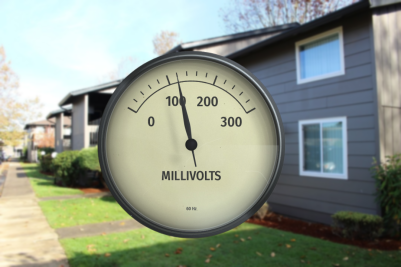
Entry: 120 mV
